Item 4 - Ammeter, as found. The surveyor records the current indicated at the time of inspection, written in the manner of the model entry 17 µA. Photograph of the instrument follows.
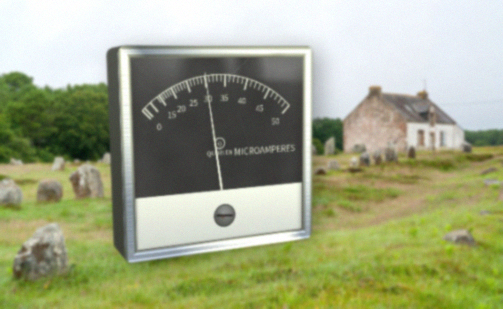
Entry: 30 µA
